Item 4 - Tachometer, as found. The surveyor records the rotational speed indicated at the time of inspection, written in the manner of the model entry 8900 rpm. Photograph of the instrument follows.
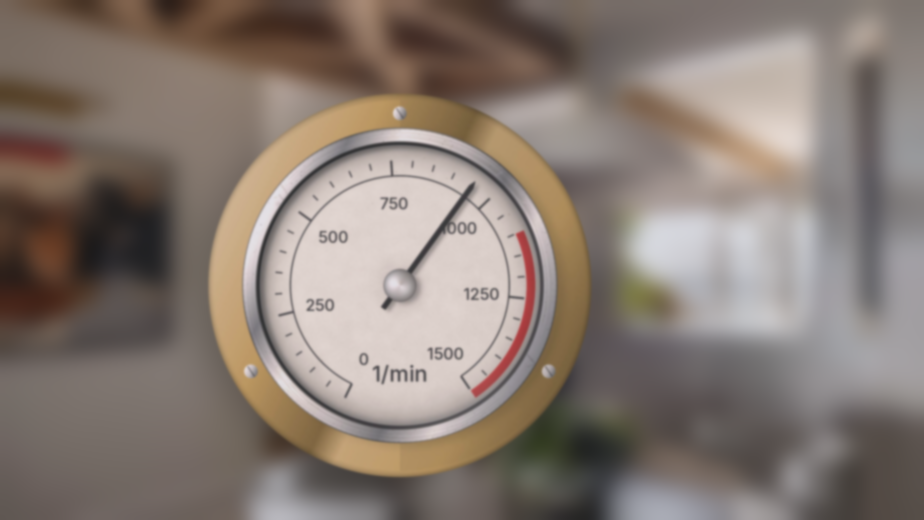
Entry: 950 rpm
